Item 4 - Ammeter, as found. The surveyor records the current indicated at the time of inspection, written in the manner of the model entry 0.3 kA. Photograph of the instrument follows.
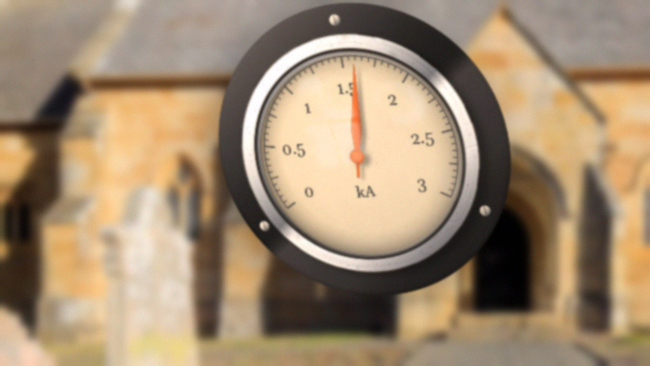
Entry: 1.6 kA
